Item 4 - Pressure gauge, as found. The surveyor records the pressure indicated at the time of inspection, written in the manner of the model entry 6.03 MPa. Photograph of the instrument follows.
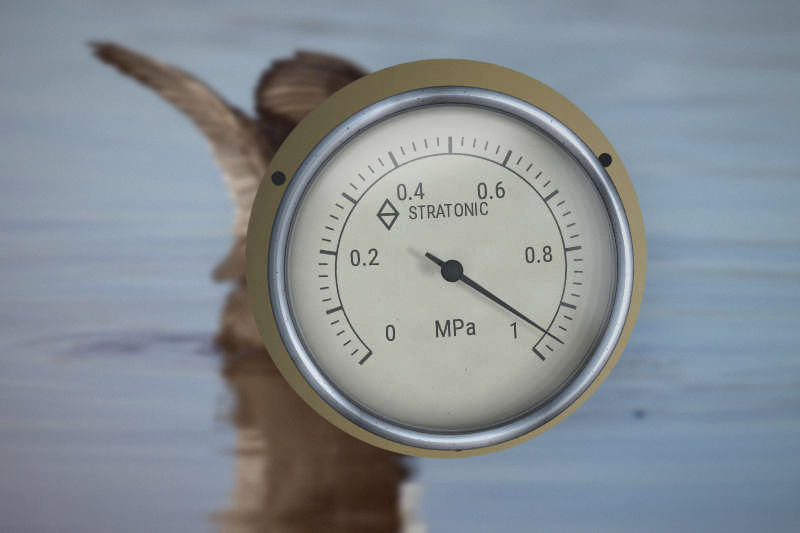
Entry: 0.96 MPa
